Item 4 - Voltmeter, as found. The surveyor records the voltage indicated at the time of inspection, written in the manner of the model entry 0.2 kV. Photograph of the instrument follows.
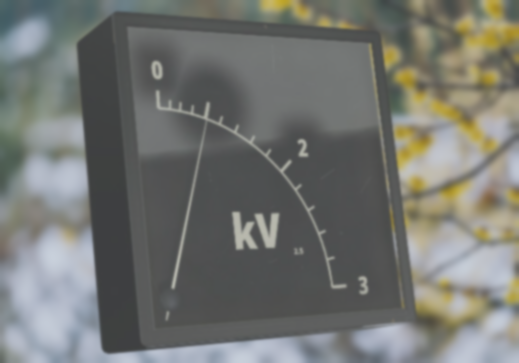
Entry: 1 kV
